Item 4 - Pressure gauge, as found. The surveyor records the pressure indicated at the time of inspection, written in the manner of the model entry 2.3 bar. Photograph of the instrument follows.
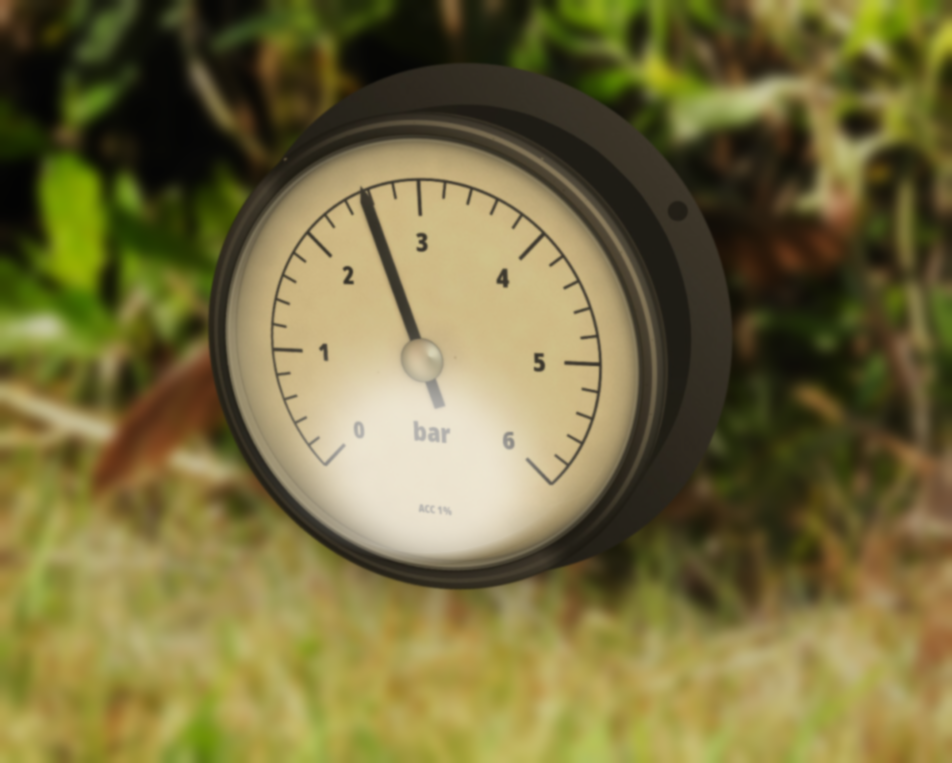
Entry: 2.6 bar
